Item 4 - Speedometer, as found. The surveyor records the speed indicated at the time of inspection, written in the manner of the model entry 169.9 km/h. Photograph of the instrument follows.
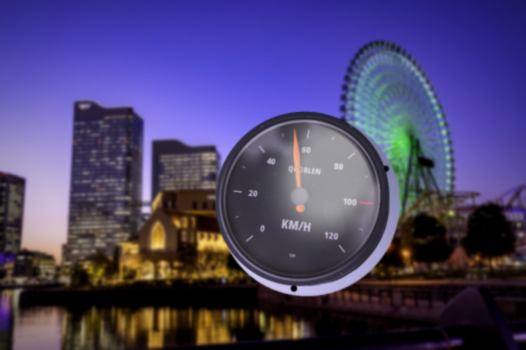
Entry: 55 km/h
